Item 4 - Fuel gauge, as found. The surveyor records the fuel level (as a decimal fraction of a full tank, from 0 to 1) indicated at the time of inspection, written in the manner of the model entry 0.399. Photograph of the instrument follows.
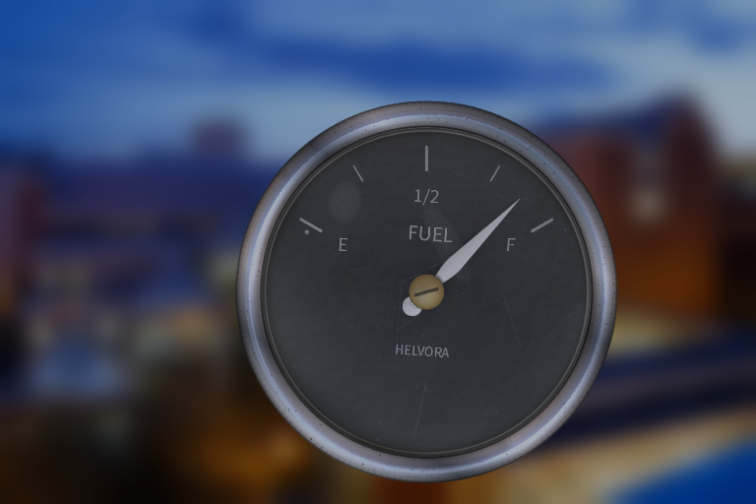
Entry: 0.875
